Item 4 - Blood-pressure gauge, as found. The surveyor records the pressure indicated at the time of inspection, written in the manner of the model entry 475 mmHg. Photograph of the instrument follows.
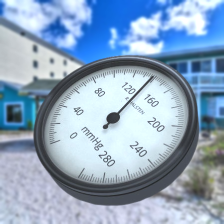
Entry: 140 mmHg
